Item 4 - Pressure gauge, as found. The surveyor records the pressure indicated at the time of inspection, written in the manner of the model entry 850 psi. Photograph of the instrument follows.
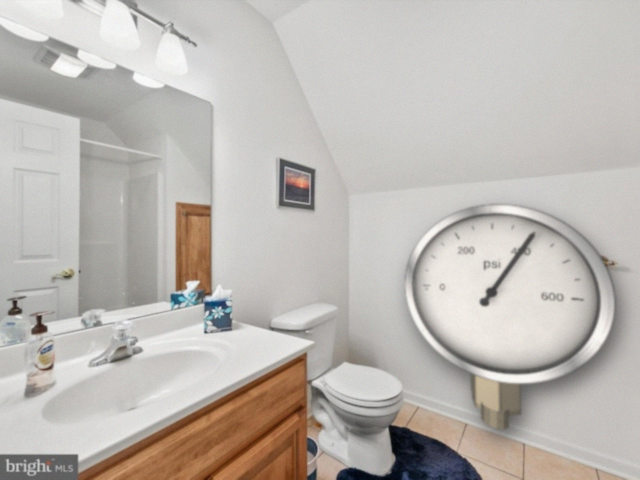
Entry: 400 psi
